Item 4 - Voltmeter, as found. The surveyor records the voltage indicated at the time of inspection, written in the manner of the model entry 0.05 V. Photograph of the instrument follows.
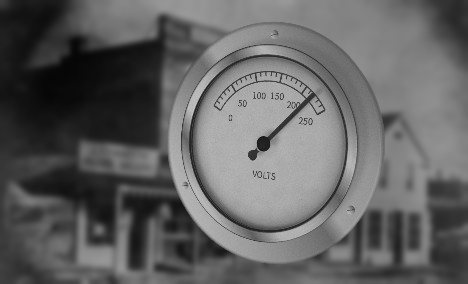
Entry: 220 V
